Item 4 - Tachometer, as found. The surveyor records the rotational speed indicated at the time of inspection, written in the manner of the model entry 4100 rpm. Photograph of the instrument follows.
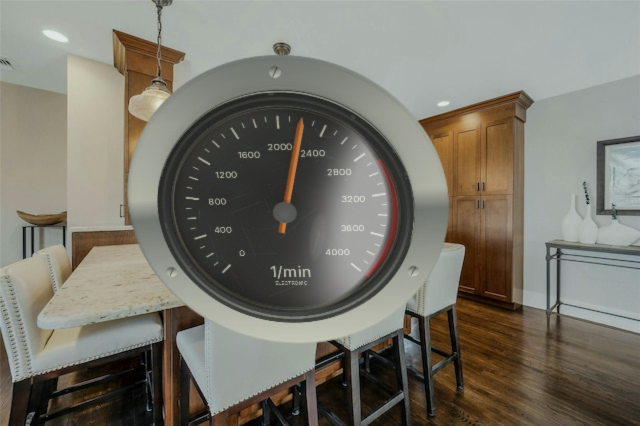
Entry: 2200 rpm
